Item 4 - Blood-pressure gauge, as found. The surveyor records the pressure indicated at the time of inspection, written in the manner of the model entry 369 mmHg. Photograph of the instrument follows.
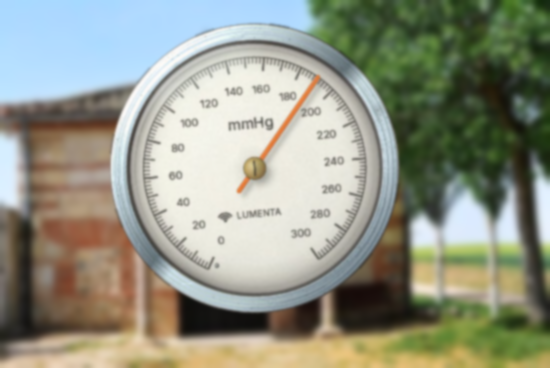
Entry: 190 mmHg
